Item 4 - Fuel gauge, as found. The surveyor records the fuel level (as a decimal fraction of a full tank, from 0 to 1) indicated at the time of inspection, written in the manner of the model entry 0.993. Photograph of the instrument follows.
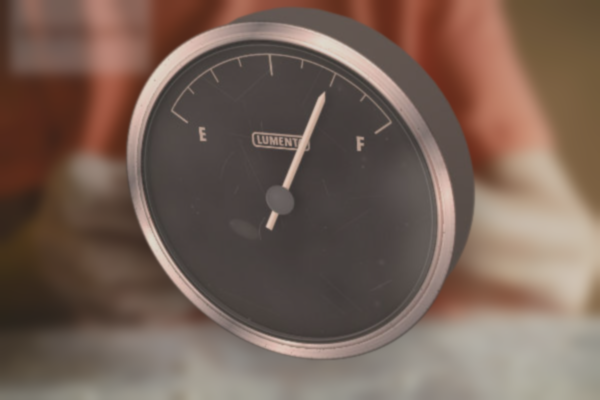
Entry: 0.75
